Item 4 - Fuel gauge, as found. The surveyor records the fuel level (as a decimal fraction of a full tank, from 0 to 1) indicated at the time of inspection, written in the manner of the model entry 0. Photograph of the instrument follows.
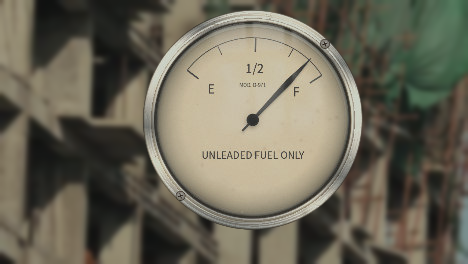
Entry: 0.875
